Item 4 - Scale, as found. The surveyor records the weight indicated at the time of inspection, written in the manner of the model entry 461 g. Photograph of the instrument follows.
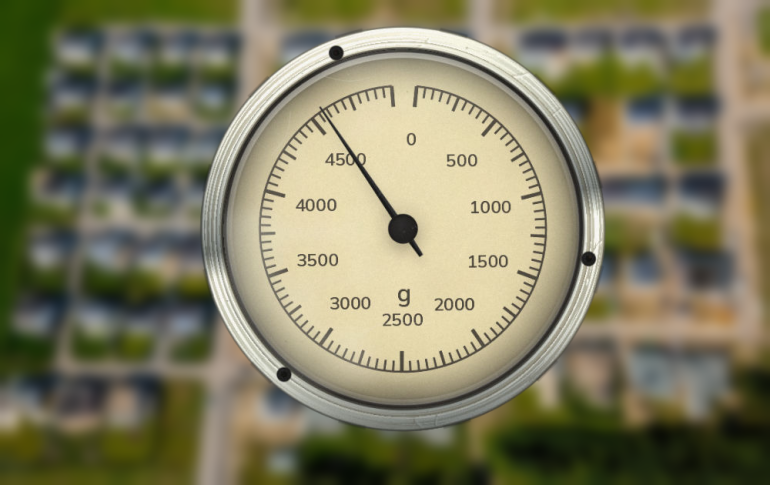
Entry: 4575 g
